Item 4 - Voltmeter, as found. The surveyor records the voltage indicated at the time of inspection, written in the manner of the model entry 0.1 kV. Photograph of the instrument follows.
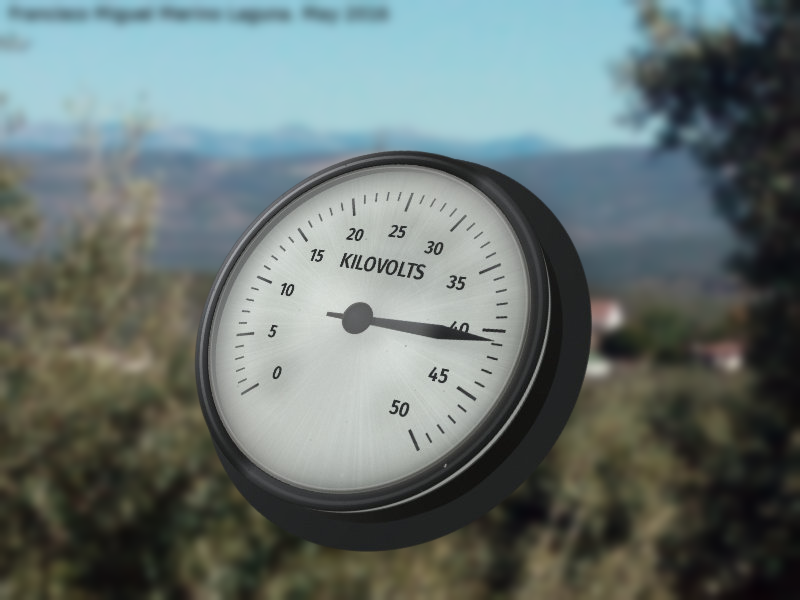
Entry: 41 kV
